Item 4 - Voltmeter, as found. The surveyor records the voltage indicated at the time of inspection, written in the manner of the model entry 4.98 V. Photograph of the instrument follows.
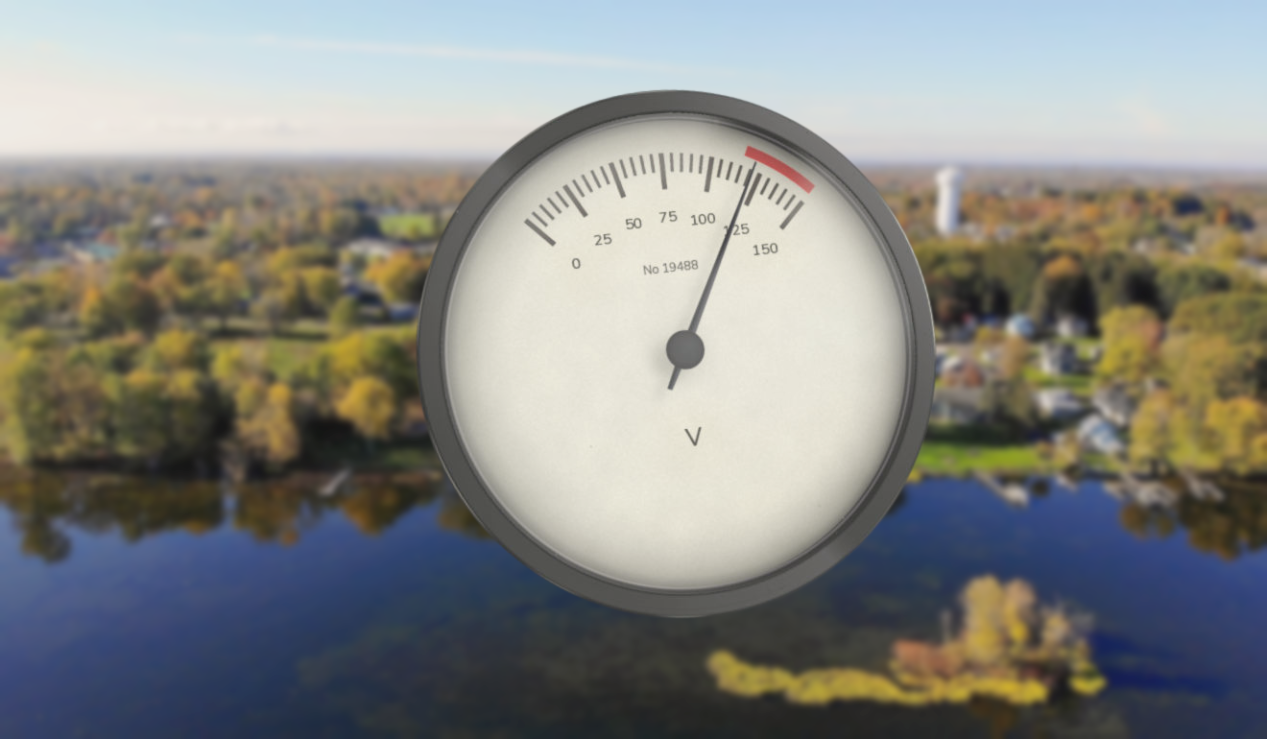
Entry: 120 V
